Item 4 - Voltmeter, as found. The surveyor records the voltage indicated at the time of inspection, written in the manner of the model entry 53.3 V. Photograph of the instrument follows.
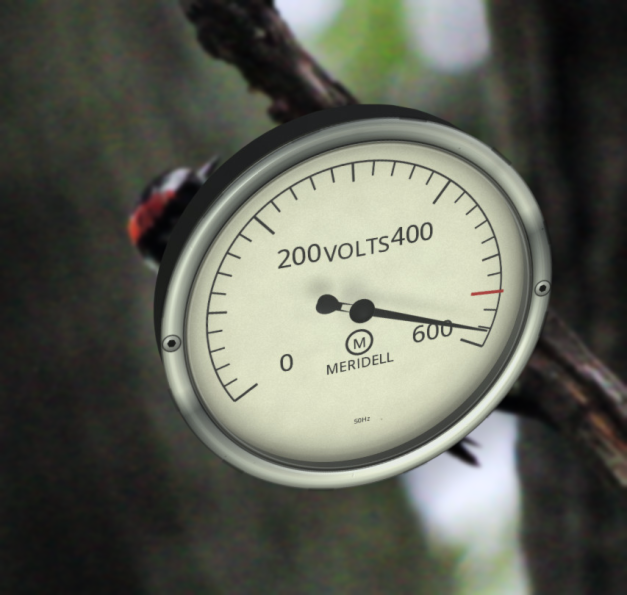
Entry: 580 V
